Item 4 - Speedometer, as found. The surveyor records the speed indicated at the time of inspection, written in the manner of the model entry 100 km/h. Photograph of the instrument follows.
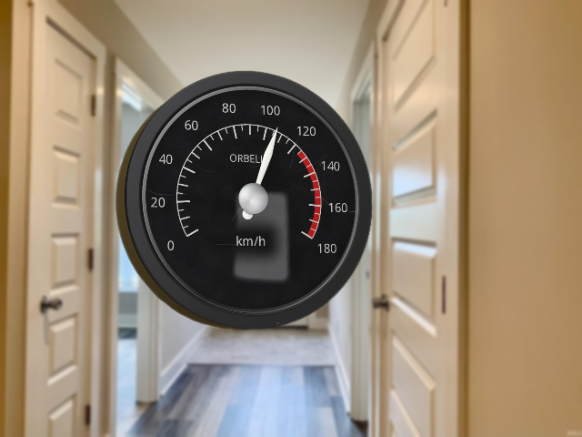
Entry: 105 km/h
